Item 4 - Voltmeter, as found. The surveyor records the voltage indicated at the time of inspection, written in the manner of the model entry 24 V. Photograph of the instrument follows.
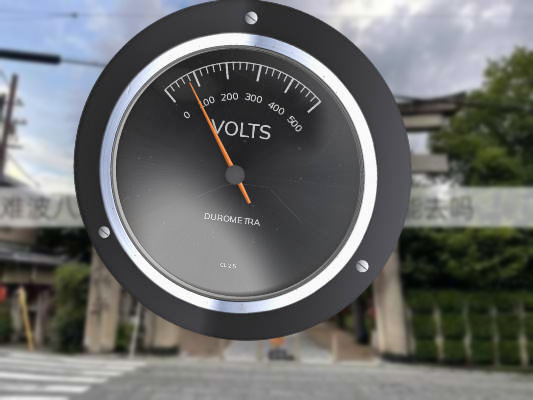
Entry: 80 V
